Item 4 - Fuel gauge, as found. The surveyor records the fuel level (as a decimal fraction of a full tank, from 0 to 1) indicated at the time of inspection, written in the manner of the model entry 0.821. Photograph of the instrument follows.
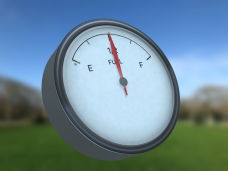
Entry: 0.5
